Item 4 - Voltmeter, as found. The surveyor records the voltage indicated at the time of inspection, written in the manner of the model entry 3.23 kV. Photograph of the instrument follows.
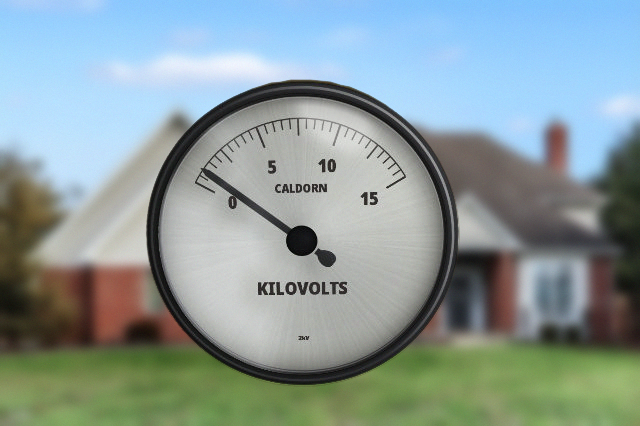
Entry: 1 kV
